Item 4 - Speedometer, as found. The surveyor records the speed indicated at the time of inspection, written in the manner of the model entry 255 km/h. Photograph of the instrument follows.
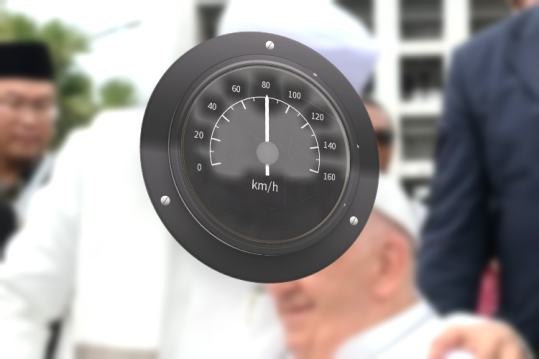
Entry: 80 km/h
